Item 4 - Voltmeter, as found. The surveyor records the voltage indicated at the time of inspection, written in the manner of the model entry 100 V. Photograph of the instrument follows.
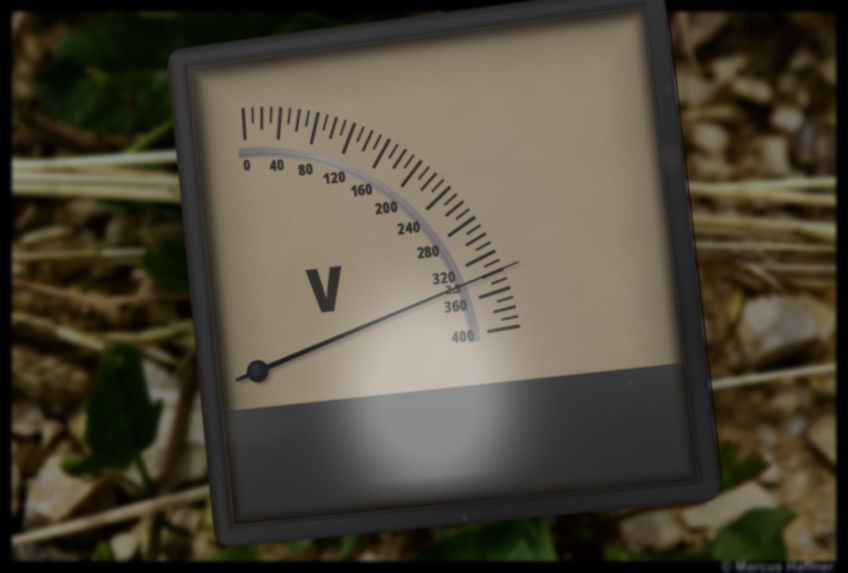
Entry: 340 V
